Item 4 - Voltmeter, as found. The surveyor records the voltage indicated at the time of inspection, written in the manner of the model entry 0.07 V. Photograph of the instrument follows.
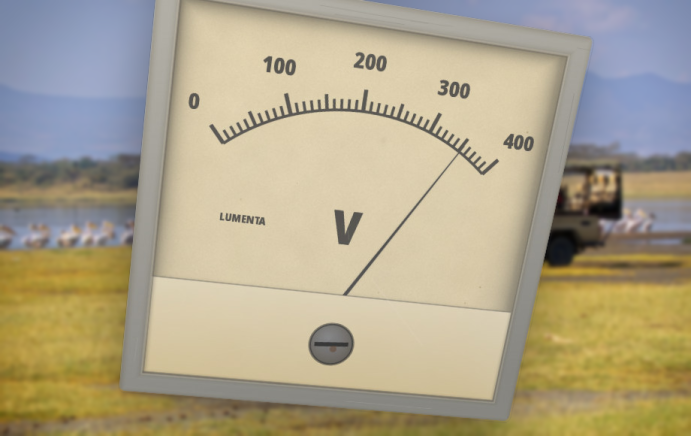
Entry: 350 V
